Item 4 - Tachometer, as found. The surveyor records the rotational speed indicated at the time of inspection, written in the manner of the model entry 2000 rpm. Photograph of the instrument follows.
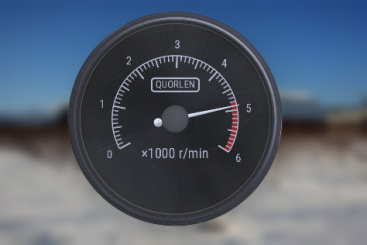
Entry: 4900 rpm
